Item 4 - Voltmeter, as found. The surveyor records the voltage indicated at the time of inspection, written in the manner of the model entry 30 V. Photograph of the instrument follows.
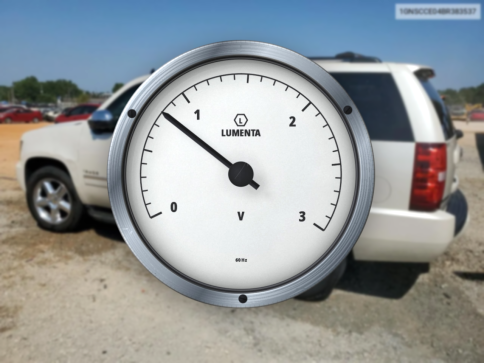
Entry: 0.8 V
